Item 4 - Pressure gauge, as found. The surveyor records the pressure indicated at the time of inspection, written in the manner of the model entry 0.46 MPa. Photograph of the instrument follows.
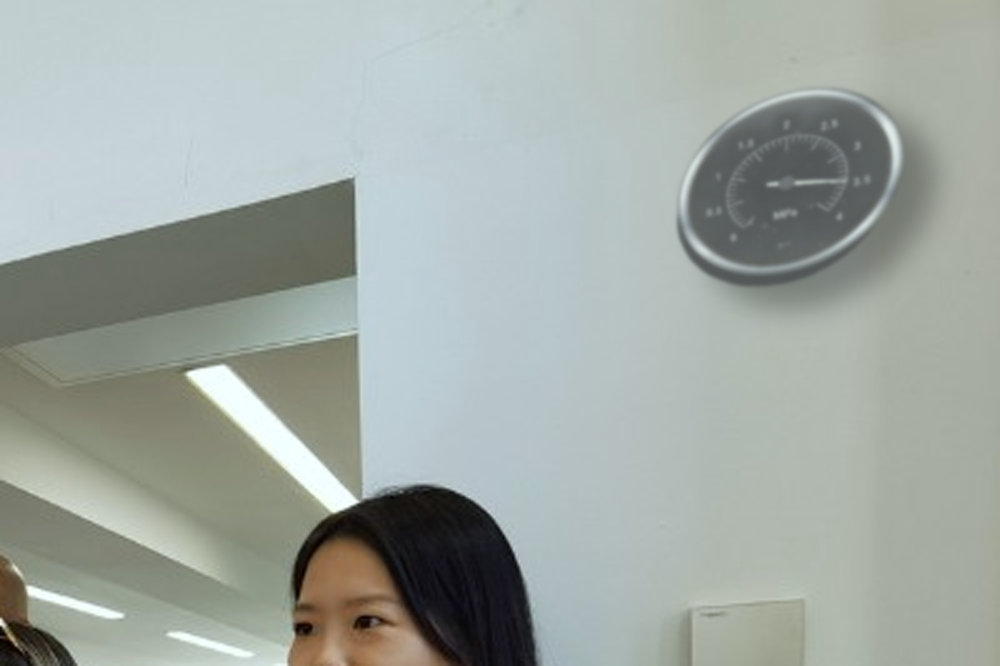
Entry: 3.5 MPa
